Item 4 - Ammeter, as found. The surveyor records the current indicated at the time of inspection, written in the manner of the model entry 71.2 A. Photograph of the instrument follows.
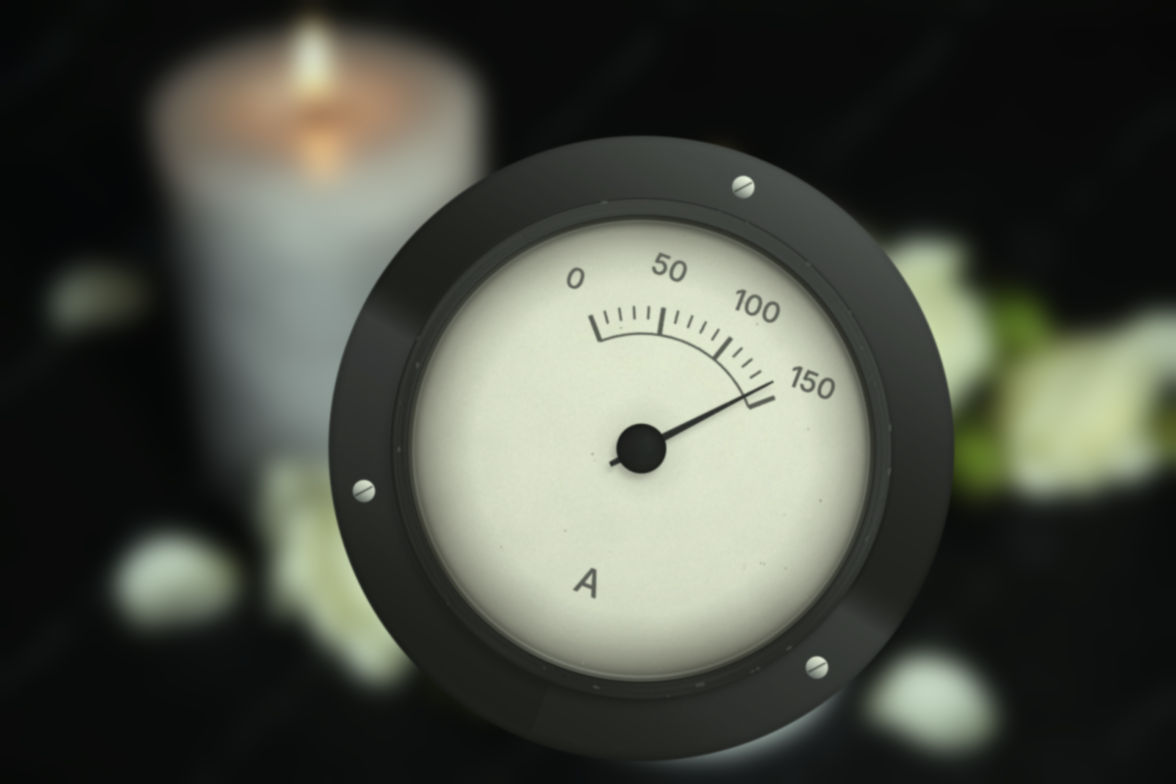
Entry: 140 A
